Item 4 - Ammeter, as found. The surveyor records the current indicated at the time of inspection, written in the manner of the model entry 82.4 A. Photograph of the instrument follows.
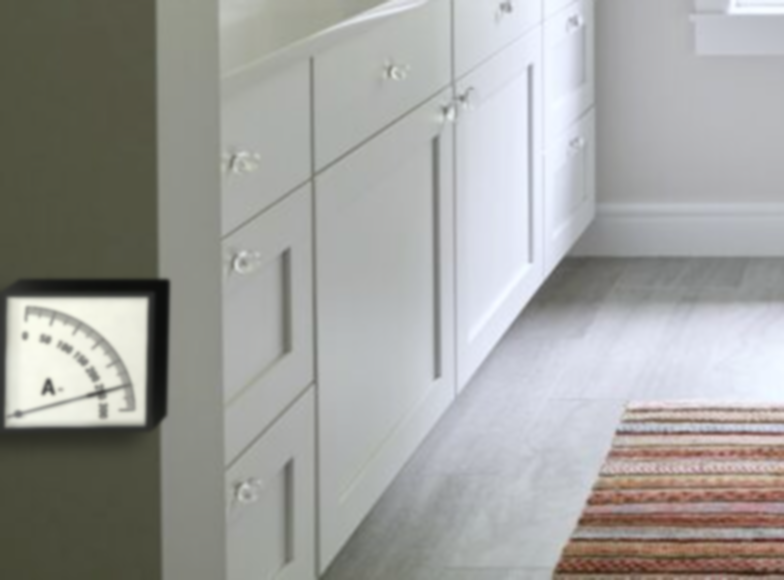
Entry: 250 A
